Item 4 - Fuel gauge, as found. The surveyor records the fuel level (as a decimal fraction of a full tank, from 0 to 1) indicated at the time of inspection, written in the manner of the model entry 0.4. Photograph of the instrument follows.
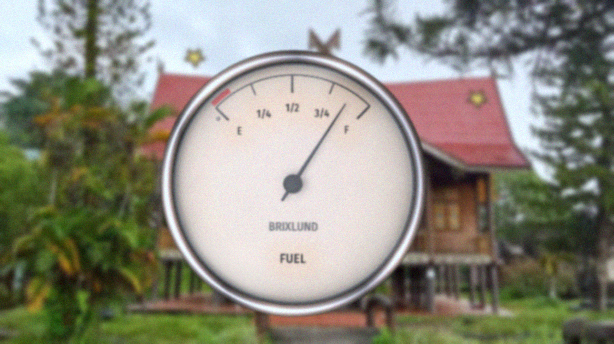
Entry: 0.875
